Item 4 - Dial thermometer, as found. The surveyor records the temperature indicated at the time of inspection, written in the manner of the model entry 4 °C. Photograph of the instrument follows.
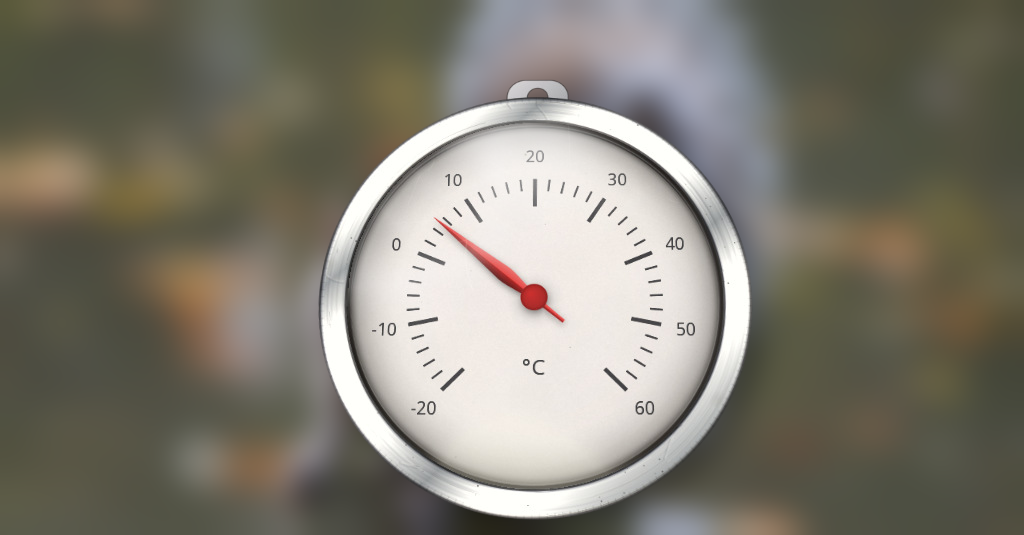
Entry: 5 °C
